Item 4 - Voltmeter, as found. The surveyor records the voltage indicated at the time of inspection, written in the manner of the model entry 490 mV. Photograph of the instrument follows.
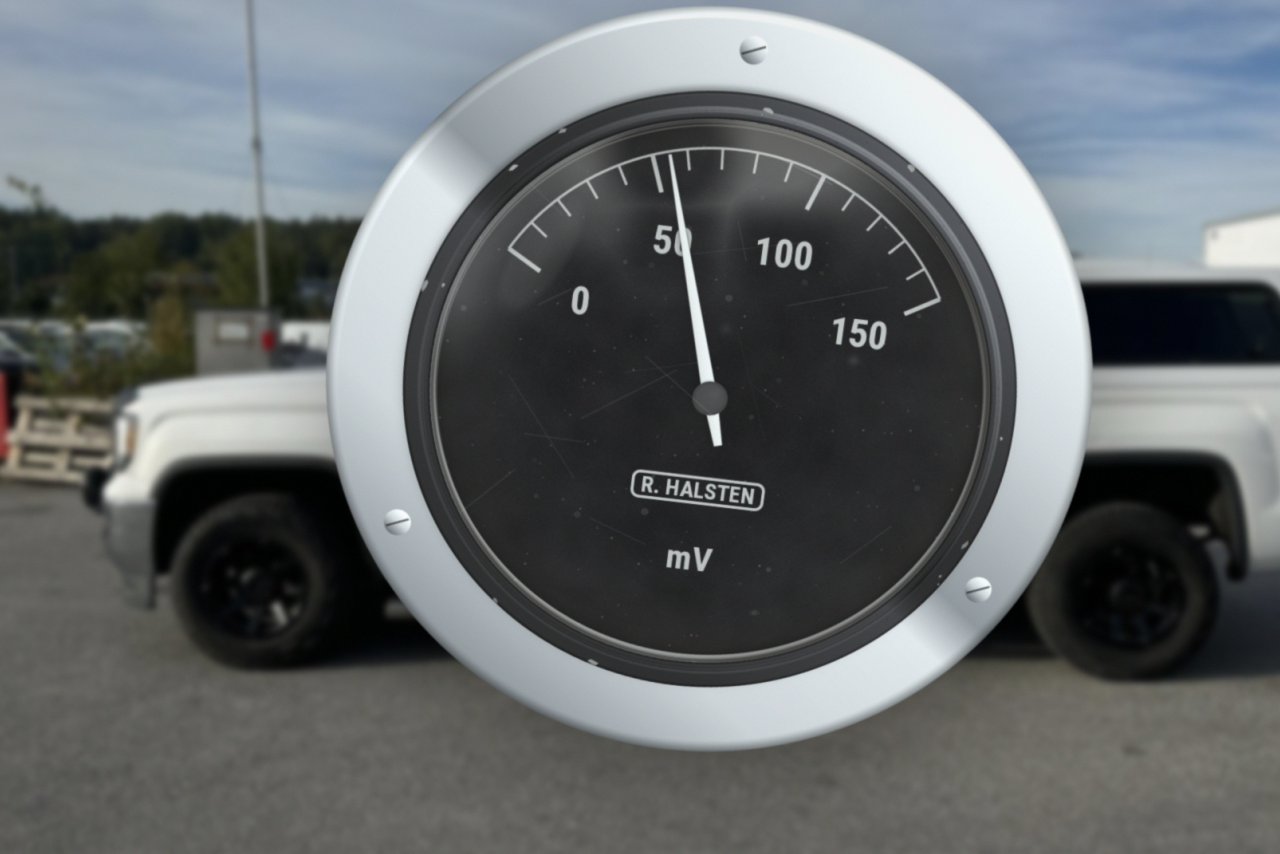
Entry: 55 mV
